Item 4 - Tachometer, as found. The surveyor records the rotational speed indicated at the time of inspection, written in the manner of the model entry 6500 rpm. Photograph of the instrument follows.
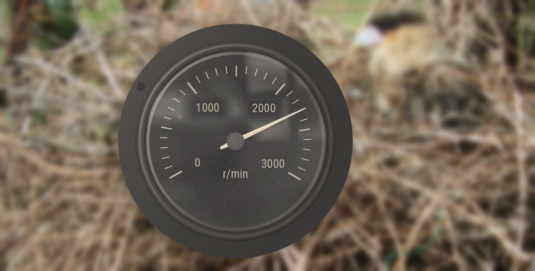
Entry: 2300 rpm
